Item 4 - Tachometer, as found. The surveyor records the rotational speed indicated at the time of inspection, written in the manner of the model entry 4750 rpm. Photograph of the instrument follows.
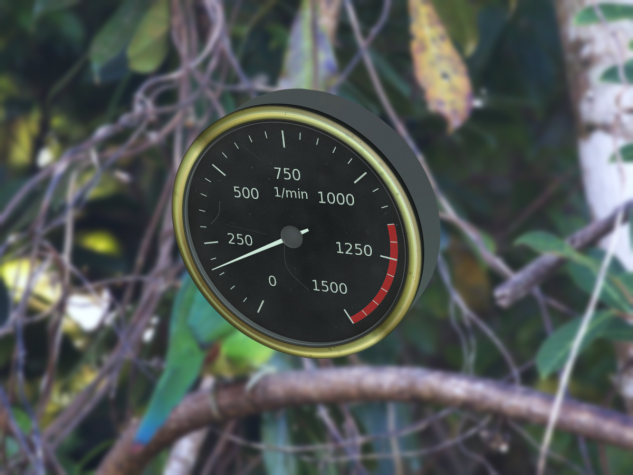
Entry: 175 rpm
